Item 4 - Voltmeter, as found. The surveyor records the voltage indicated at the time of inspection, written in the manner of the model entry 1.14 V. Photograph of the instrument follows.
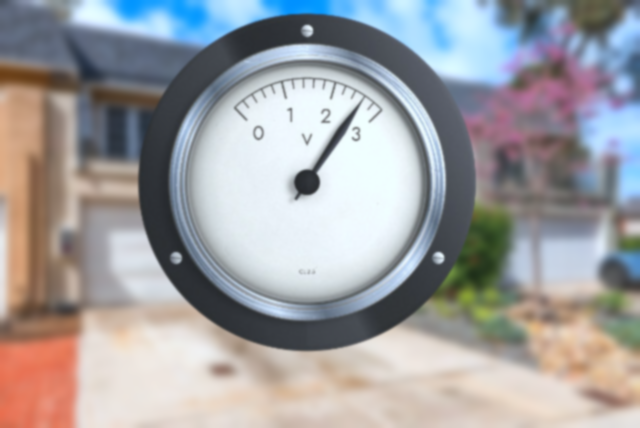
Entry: 2.6 V
